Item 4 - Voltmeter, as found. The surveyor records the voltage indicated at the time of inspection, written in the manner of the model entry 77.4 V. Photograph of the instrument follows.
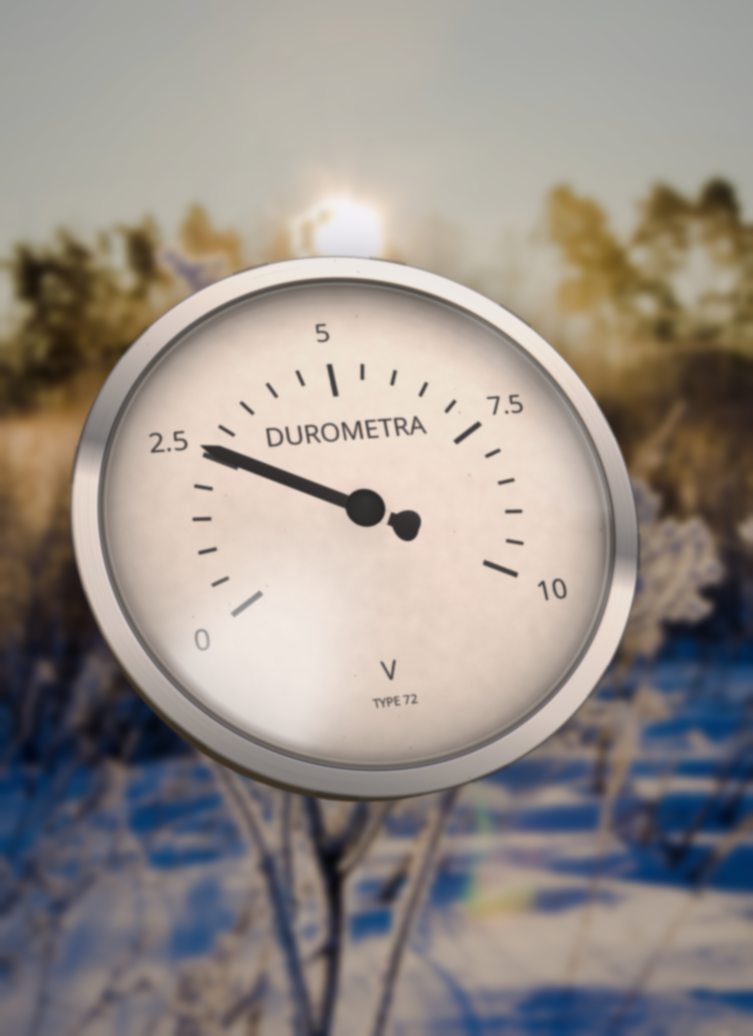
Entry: 2.5 V
